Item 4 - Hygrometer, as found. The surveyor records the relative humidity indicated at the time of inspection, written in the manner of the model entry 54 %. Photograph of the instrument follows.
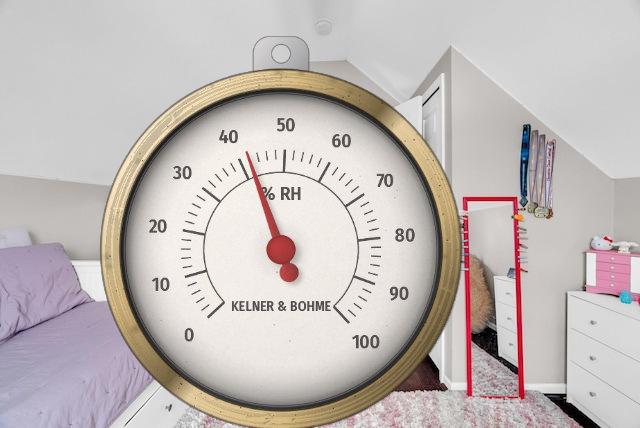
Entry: 42 %
